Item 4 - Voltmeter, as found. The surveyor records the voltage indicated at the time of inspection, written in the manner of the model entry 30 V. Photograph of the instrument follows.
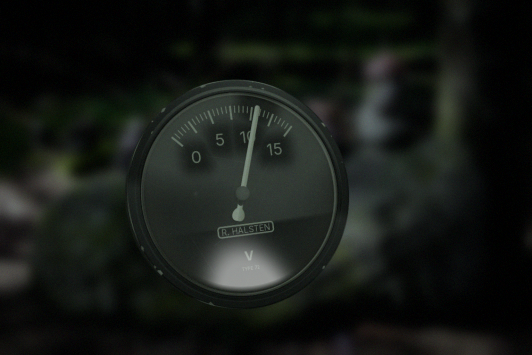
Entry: 10.5 V
